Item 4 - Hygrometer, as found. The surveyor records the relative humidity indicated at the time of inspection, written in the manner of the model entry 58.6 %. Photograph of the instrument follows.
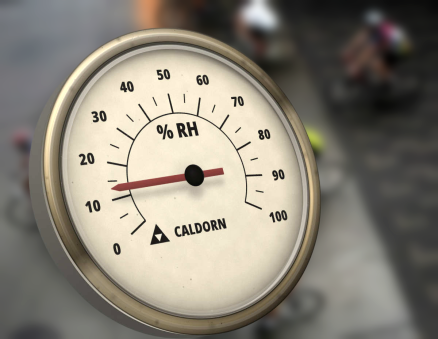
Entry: 12.5 %
